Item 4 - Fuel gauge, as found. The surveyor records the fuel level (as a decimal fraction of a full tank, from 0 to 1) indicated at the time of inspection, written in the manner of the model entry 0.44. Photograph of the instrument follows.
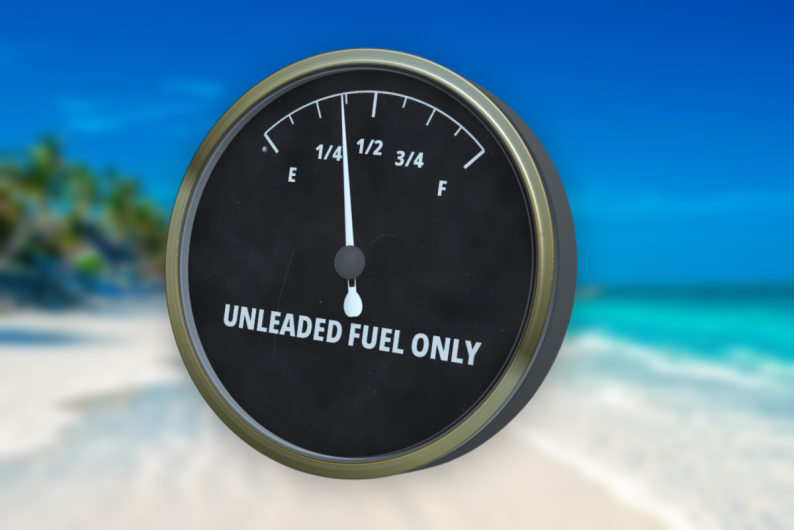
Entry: 0.375
